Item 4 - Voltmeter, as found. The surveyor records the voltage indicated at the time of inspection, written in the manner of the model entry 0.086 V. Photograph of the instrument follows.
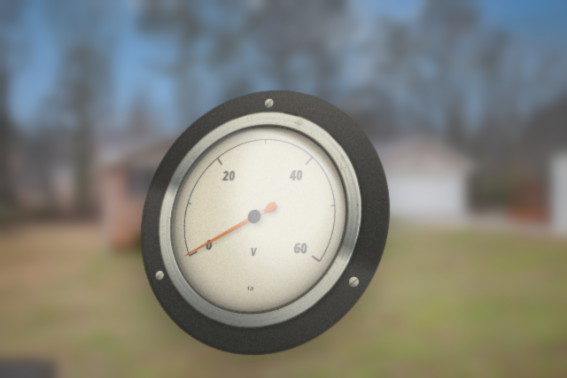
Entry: 0 V
